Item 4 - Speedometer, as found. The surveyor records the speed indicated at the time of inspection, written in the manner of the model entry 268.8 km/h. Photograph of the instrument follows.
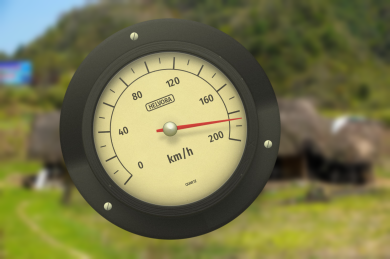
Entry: 185 km/h
